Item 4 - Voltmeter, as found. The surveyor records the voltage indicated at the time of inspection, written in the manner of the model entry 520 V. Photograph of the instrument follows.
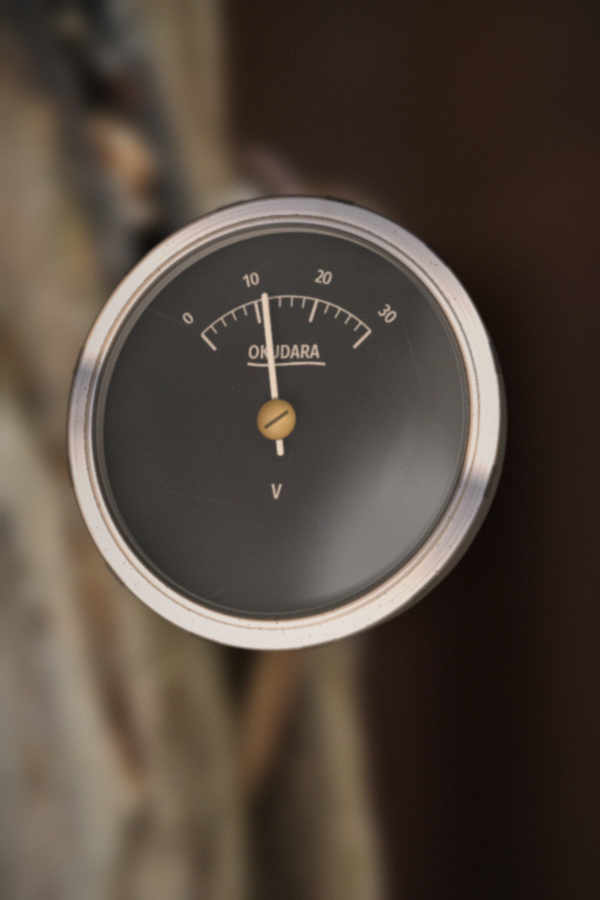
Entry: 12 V
